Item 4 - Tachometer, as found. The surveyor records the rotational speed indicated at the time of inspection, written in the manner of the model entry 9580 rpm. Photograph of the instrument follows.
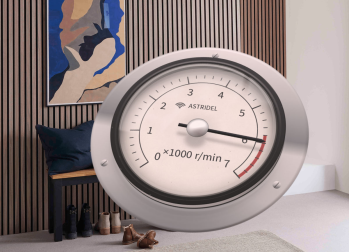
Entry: 6000 rpm
